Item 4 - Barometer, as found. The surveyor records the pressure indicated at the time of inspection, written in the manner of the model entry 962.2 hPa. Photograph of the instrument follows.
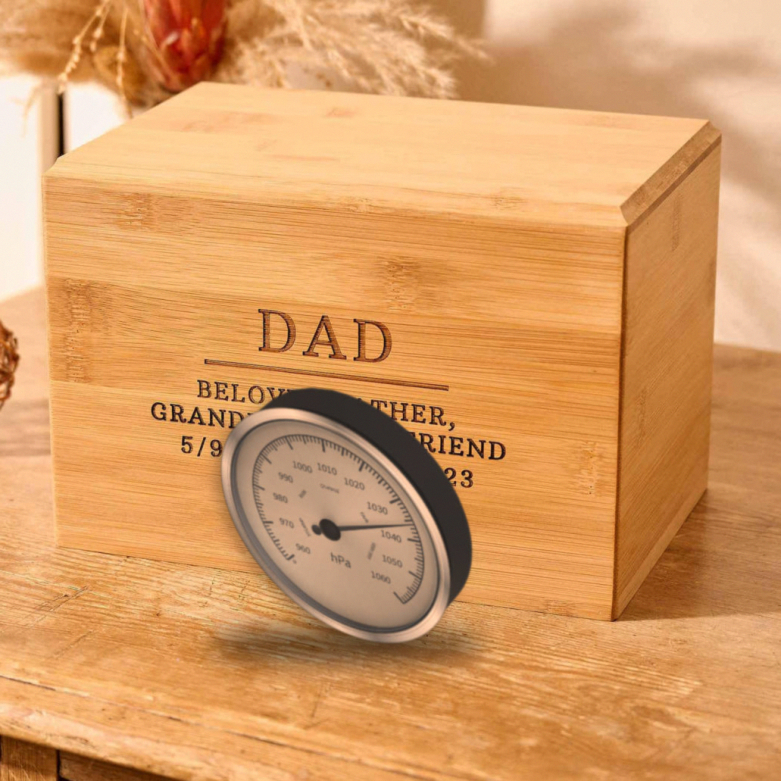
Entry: 1035 hPa
